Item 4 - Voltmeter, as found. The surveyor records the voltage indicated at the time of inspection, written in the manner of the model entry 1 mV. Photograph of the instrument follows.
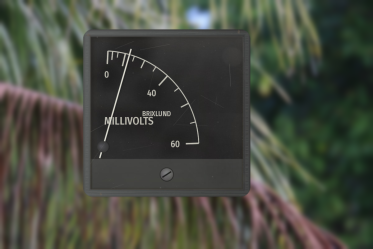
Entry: 22.5 mV
